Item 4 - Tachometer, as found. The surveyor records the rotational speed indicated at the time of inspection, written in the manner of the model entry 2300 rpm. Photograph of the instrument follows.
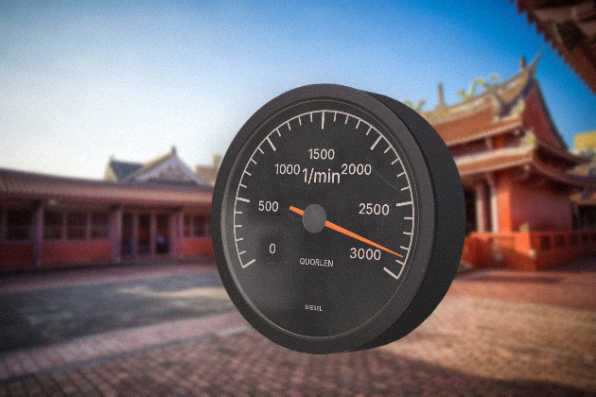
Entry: 2850 rpm
